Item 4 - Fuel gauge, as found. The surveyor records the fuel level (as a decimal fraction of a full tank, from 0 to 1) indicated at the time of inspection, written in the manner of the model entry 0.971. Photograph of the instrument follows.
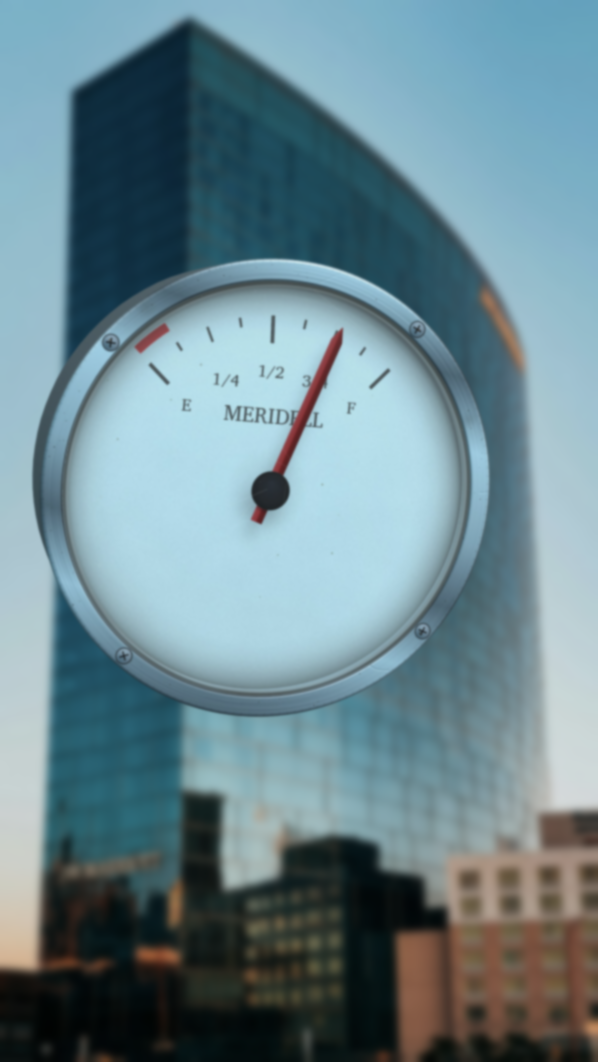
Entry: 0.75
